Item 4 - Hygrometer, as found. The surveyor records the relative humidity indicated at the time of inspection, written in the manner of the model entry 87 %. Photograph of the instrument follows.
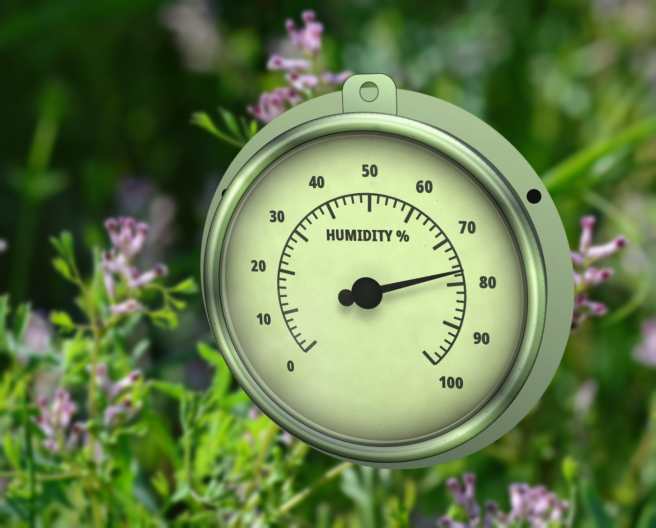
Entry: 77 %
